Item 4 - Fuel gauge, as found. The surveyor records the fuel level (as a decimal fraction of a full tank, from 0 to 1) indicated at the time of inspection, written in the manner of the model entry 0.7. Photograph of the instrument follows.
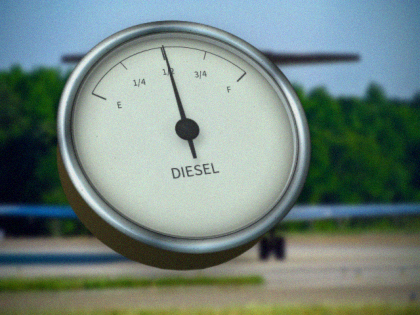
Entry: 0.5
